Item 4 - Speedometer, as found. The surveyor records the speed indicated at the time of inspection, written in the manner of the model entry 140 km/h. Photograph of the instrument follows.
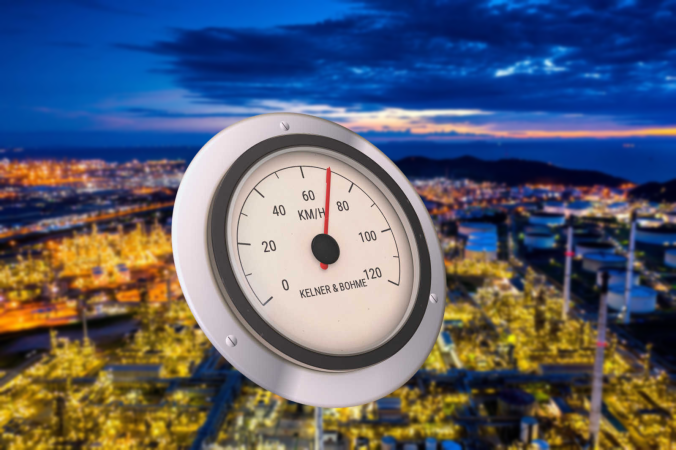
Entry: 70 km/h
